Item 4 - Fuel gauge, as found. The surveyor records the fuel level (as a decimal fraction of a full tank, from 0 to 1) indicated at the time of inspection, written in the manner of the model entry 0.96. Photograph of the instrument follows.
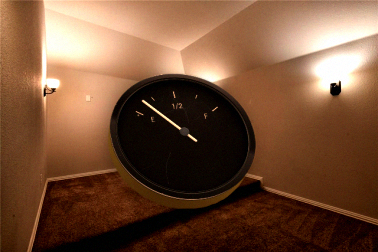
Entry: 0.125
